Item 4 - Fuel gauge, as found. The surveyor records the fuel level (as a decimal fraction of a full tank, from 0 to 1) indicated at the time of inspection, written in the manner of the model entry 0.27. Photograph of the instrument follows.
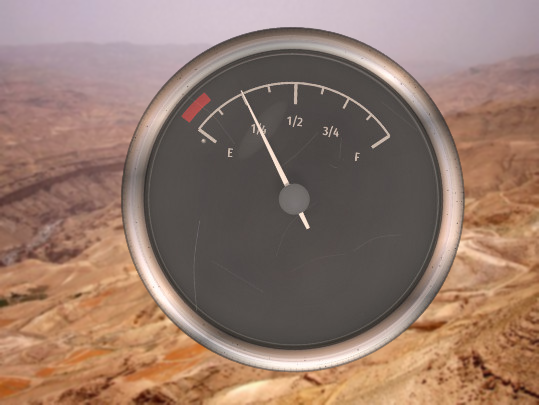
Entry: 0.25
